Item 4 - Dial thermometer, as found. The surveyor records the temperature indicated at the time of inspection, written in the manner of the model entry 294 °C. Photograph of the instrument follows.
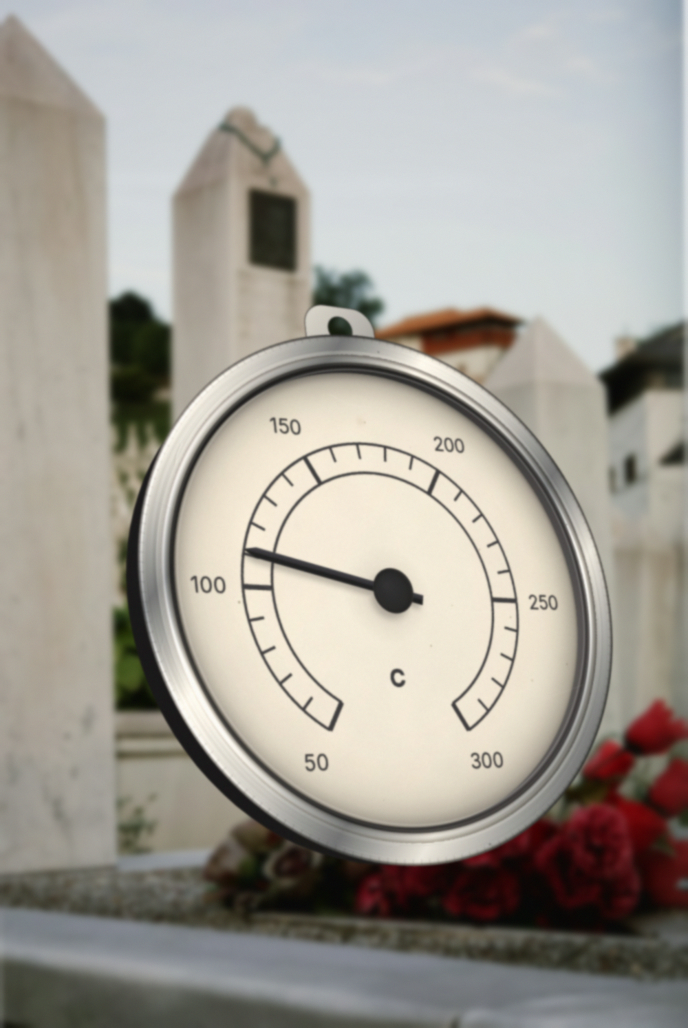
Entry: 110 °C
